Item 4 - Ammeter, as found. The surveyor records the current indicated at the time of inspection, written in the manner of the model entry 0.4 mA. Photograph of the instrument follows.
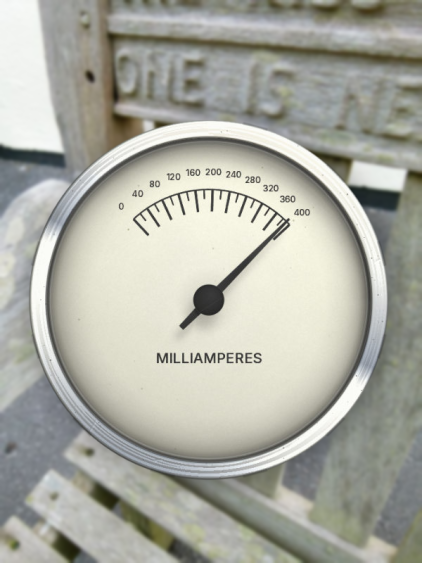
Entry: 390 mA
